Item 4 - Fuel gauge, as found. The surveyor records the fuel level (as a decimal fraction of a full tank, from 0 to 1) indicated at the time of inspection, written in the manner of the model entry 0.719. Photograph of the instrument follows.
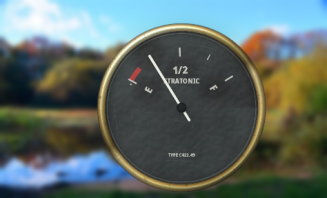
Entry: 0.25
